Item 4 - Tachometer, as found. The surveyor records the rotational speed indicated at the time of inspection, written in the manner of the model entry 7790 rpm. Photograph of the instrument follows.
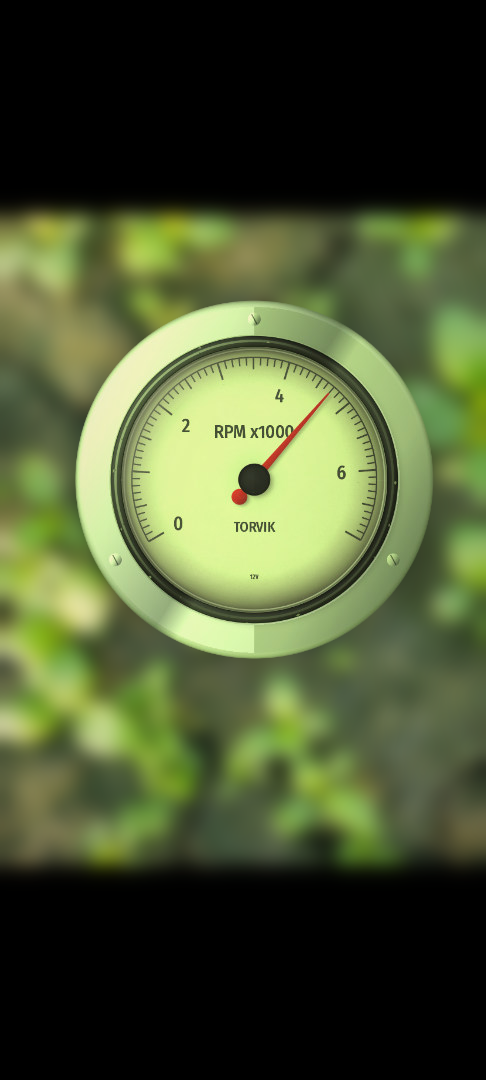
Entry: 4700 rpm
